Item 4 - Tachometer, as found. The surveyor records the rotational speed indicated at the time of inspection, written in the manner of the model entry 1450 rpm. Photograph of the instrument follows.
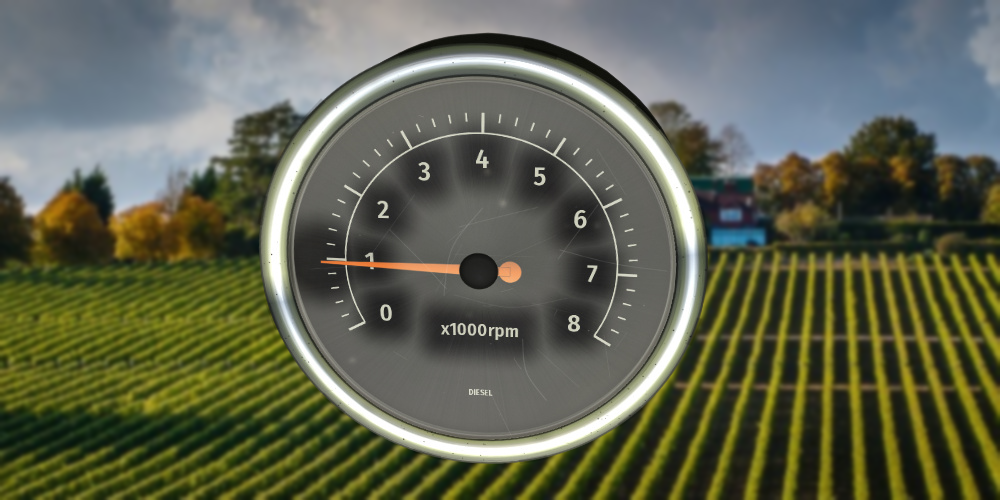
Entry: 1000 rpm
